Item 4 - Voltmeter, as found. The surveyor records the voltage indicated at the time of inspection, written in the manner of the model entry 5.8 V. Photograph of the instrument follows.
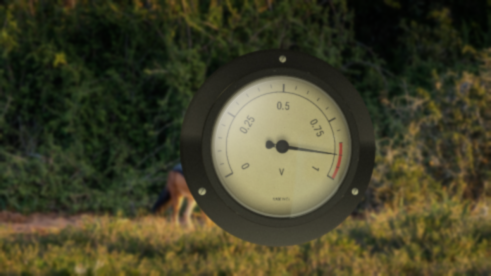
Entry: 0.9 V
